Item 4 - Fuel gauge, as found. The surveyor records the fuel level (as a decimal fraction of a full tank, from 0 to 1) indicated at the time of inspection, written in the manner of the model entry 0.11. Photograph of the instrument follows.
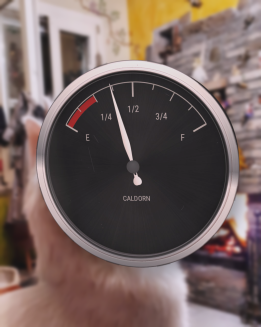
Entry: 0.375
